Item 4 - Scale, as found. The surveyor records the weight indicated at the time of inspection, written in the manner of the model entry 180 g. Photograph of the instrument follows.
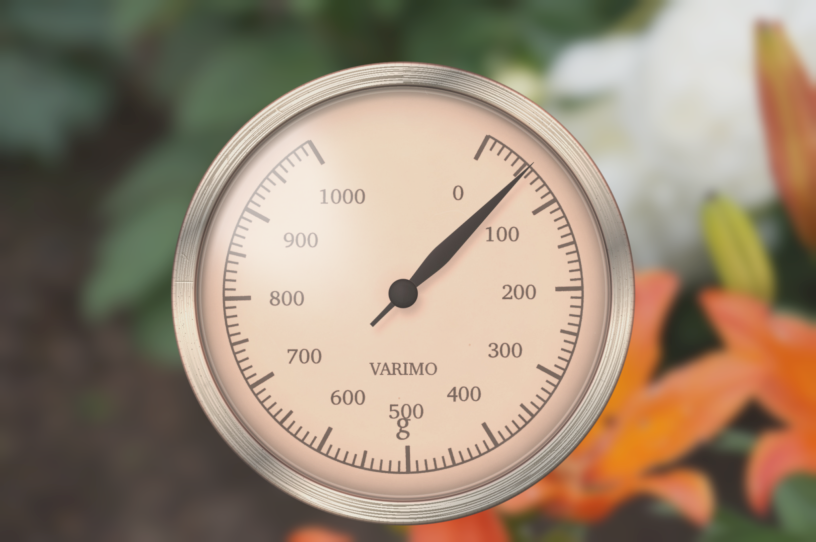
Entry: 55 g
